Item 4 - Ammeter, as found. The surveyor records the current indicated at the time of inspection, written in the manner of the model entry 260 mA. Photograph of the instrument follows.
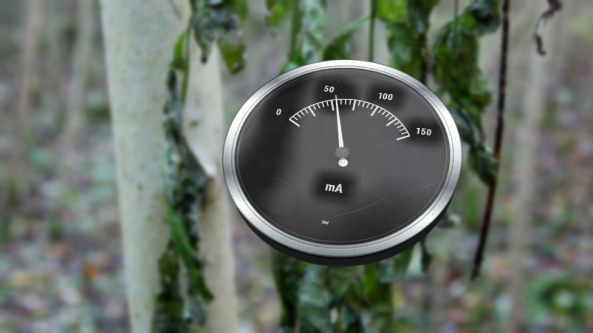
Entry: 55 mA
